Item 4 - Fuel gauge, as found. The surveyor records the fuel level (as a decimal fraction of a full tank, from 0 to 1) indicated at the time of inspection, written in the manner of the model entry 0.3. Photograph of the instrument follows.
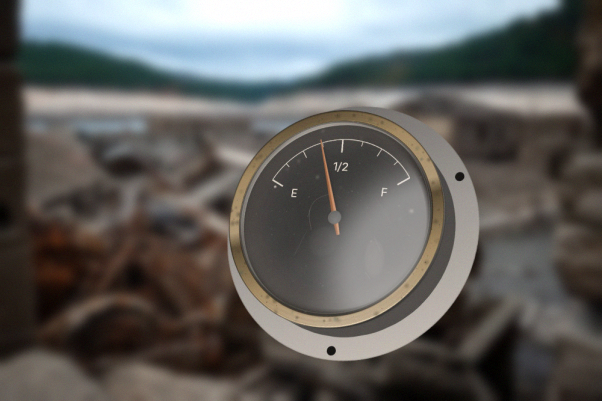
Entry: 0.375
